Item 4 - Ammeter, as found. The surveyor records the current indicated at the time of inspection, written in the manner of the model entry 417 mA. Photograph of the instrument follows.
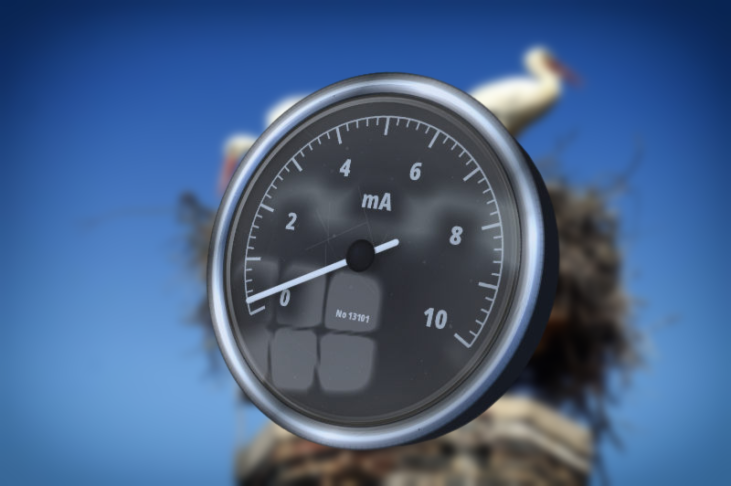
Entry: 0.2 mA
